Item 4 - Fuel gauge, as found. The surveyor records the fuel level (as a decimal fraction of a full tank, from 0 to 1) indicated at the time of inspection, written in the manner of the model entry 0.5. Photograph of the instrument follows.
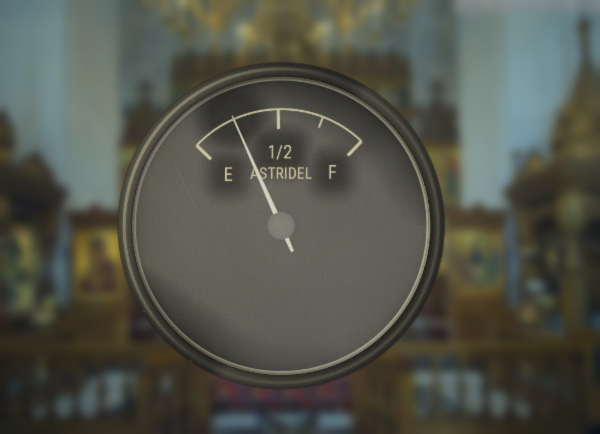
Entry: 0.25
